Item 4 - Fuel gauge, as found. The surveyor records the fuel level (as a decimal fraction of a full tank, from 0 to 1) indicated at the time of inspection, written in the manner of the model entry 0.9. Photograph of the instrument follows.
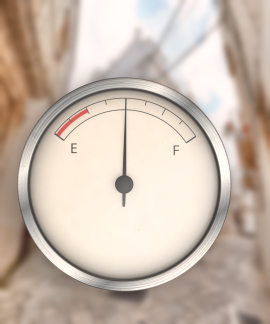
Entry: 0.5
